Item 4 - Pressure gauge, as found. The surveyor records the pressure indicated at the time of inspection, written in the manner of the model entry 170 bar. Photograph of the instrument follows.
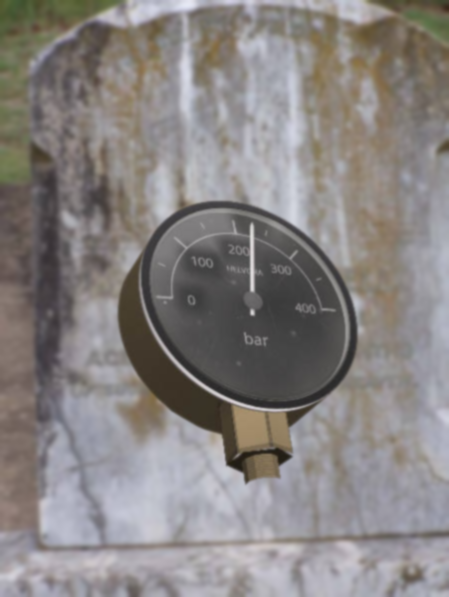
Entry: 225 bar
